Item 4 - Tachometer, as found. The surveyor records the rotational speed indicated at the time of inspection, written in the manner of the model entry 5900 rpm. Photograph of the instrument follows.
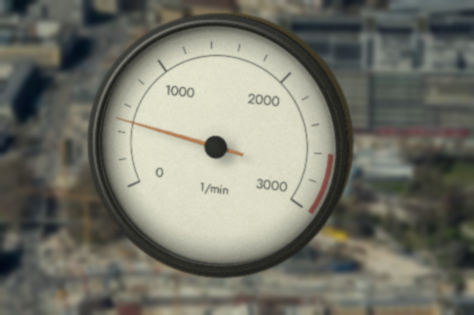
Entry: 500 rpm
